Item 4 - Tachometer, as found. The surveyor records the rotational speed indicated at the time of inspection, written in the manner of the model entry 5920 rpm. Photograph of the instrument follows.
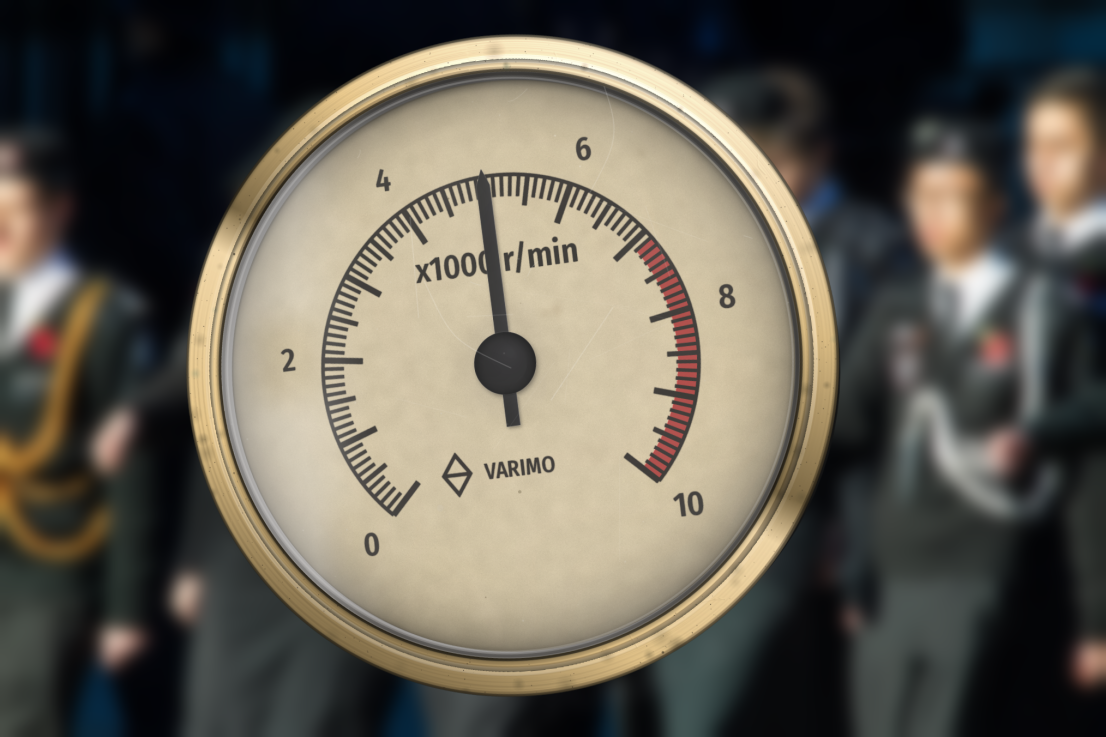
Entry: 5000 rpm
